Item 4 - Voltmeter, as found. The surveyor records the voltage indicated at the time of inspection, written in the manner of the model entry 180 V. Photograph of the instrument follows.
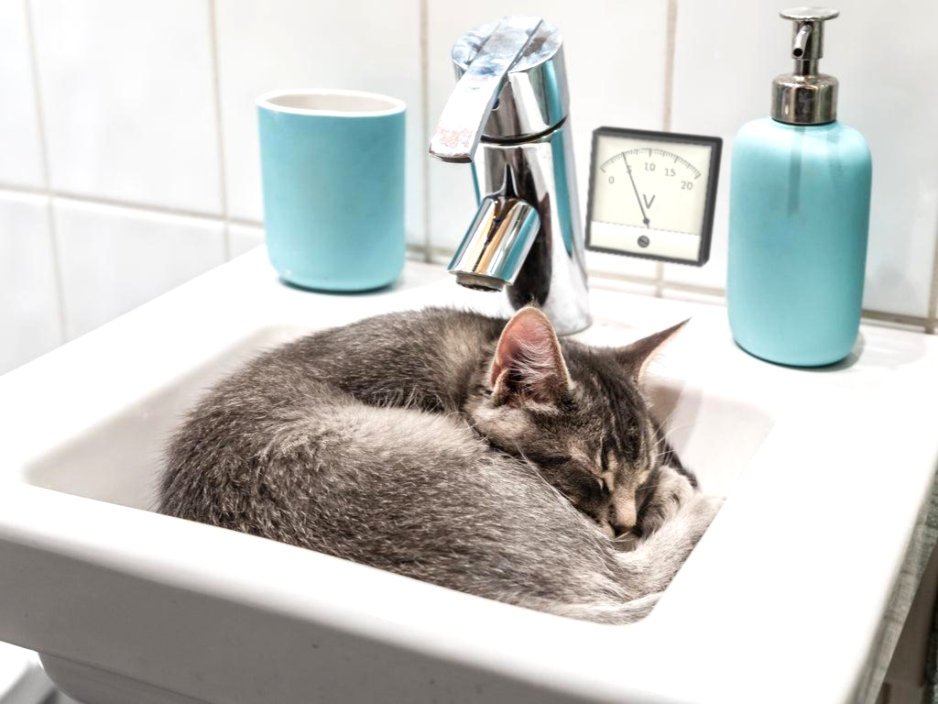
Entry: 5 V
